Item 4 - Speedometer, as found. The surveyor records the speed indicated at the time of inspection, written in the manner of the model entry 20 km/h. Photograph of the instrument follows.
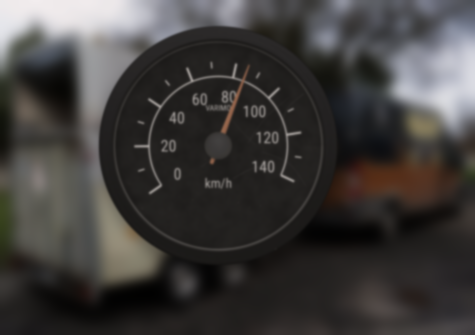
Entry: 85 km/h
